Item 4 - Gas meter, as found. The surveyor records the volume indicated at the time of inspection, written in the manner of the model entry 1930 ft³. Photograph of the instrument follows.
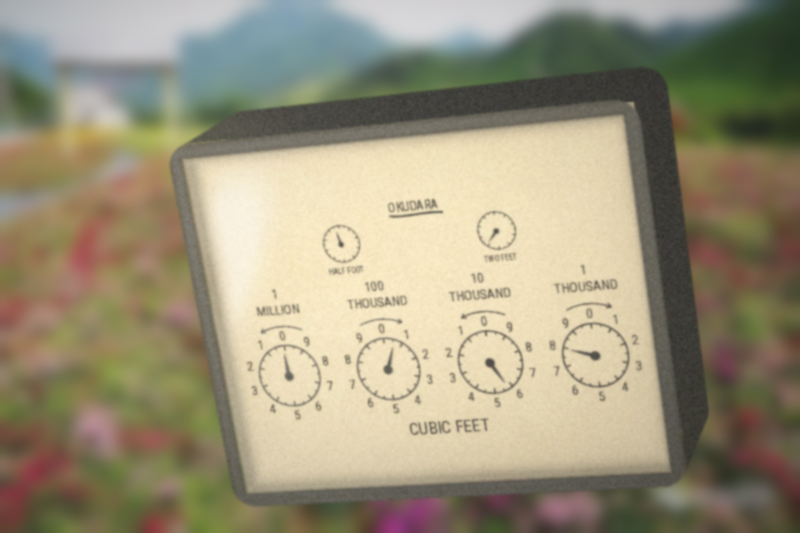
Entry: 5800 ft³
